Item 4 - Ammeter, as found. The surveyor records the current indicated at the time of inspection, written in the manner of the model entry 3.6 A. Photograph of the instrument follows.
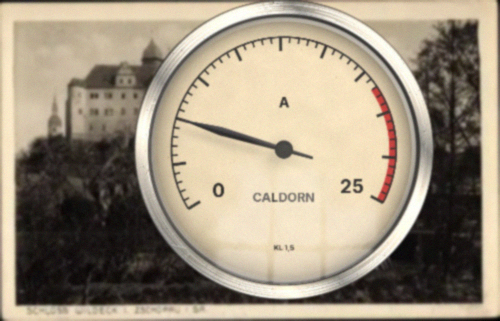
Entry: 5 A
